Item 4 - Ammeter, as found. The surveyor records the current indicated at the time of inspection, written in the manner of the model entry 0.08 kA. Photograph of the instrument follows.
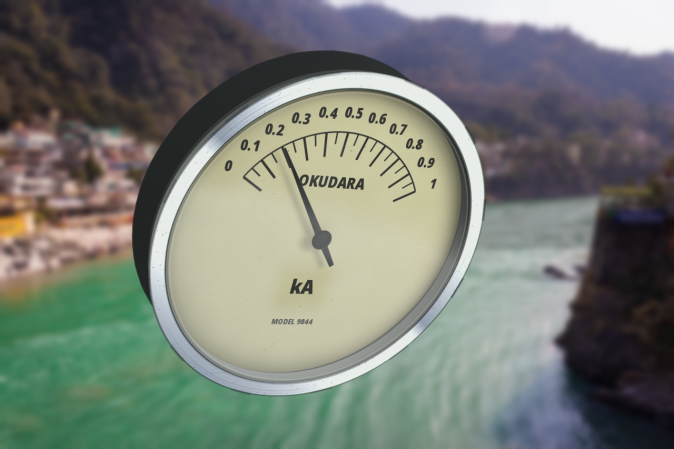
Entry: 0.2 kA
